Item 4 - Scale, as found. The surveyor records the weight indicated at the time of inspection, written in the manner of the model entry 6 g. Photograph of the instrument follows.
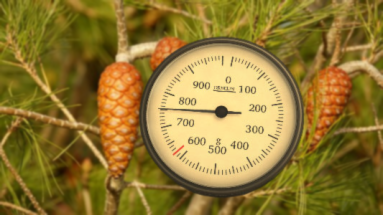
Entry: 750 g
